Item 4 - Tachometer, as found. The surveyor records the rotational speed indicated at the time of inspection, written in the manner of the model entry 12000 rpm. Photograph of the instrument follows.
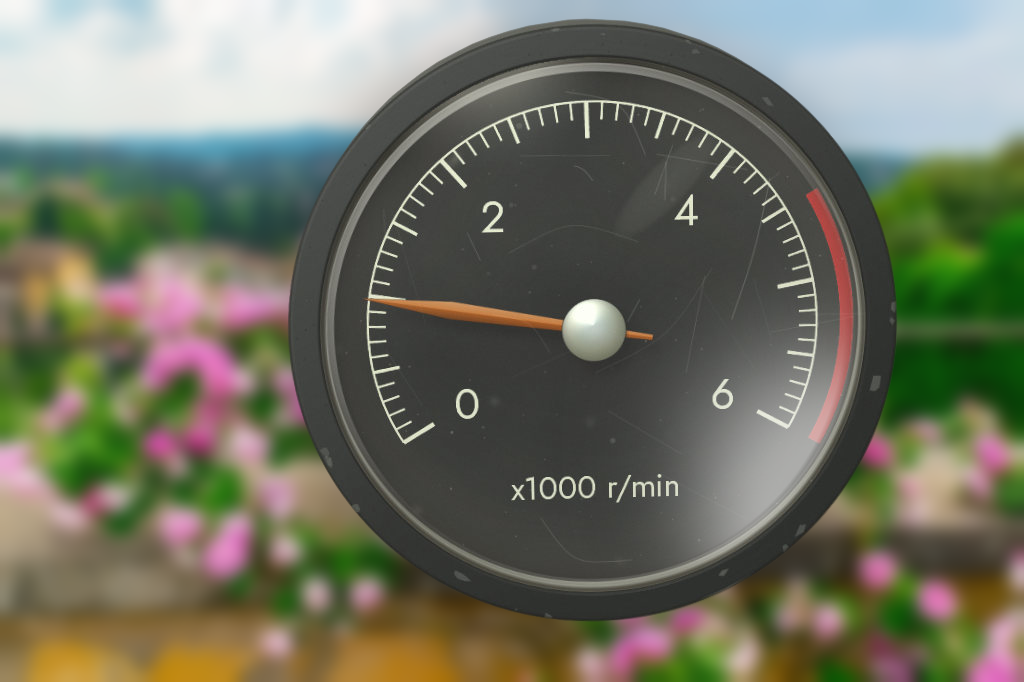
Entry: 1000 rpm
